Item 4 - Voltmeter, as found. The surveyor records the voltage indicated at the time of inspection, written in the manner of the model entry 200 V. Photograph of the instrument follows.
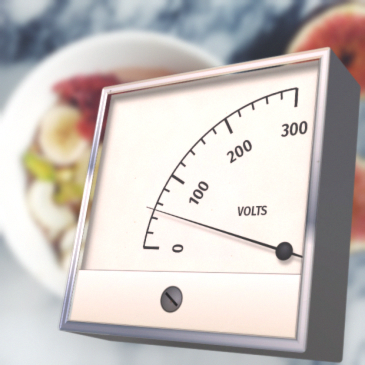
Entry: 50 V
